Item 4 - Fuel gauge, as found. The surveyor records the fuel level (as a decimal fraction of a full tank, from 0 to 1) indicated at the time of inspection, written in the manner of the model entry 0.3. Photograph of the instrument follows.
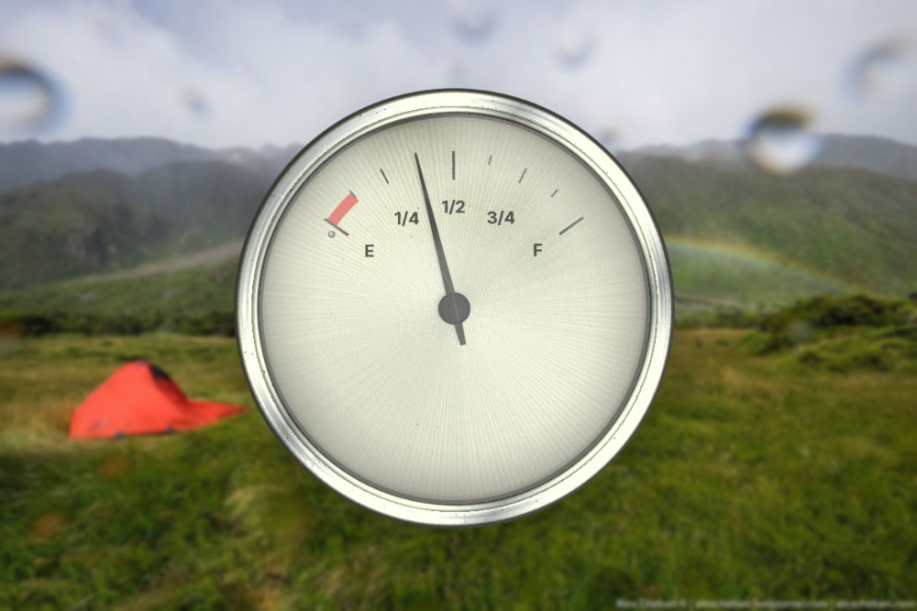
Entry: 0.375
